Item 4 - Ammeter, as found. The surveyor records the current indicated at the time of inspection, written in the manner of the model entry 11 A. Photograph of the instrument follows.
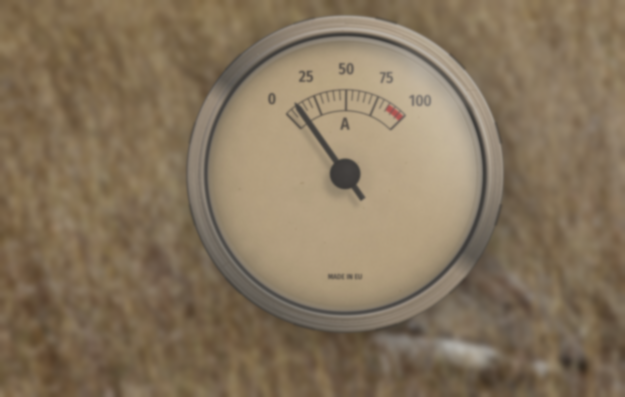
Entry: 10 A
